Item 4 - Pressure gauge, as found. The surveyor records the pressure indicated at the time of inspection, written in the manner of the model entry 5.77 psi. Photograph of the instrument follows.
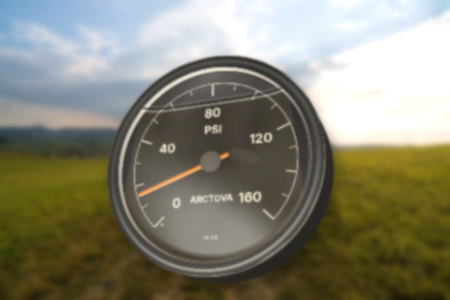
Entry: 15 psi
